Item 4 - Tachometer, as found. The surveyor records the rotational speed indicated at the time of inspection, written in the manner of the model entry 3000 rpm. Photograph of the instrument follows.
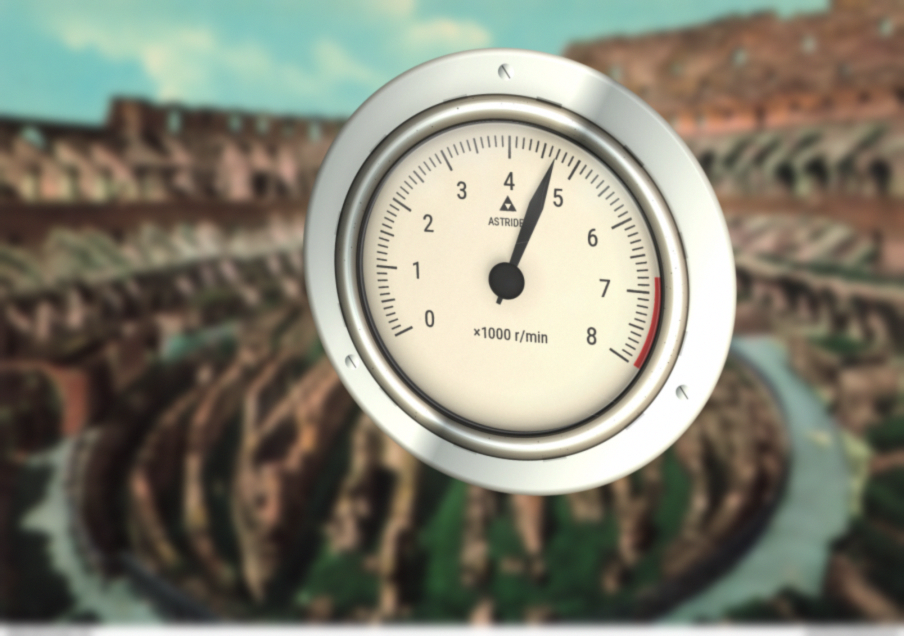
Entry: 4700 rpm
